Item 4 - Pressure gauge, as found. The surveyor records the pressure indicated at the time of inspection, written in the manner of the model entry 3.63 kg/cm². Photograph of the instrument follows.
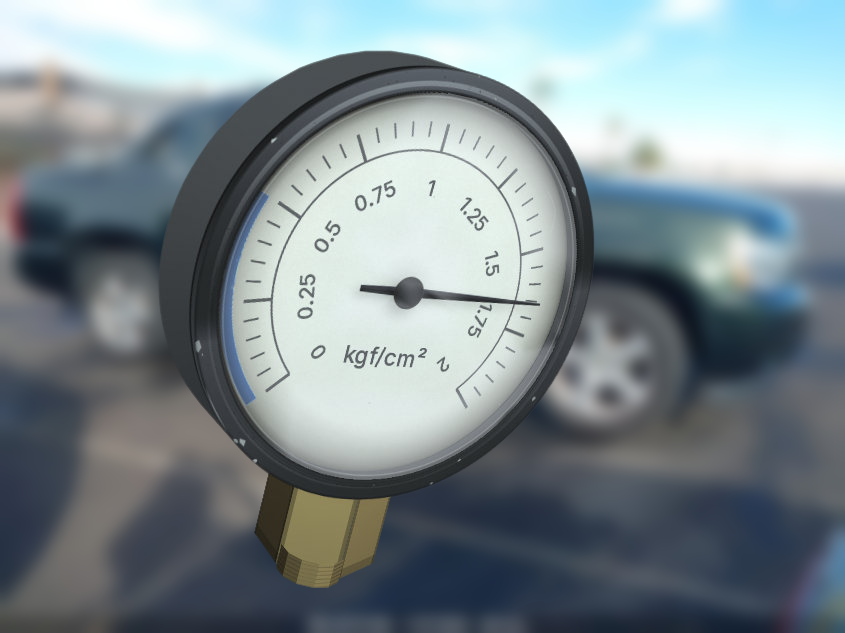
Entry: 1.65 kg/cm²
